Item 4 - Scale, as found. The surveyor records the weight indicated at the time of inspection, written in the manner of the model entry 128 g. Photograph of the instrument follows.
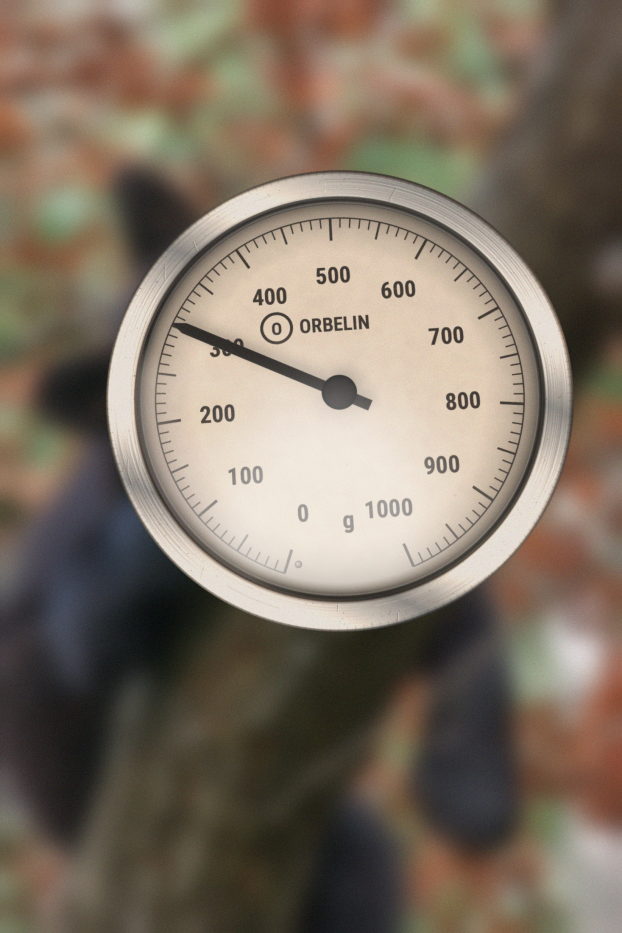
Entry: 300 g
